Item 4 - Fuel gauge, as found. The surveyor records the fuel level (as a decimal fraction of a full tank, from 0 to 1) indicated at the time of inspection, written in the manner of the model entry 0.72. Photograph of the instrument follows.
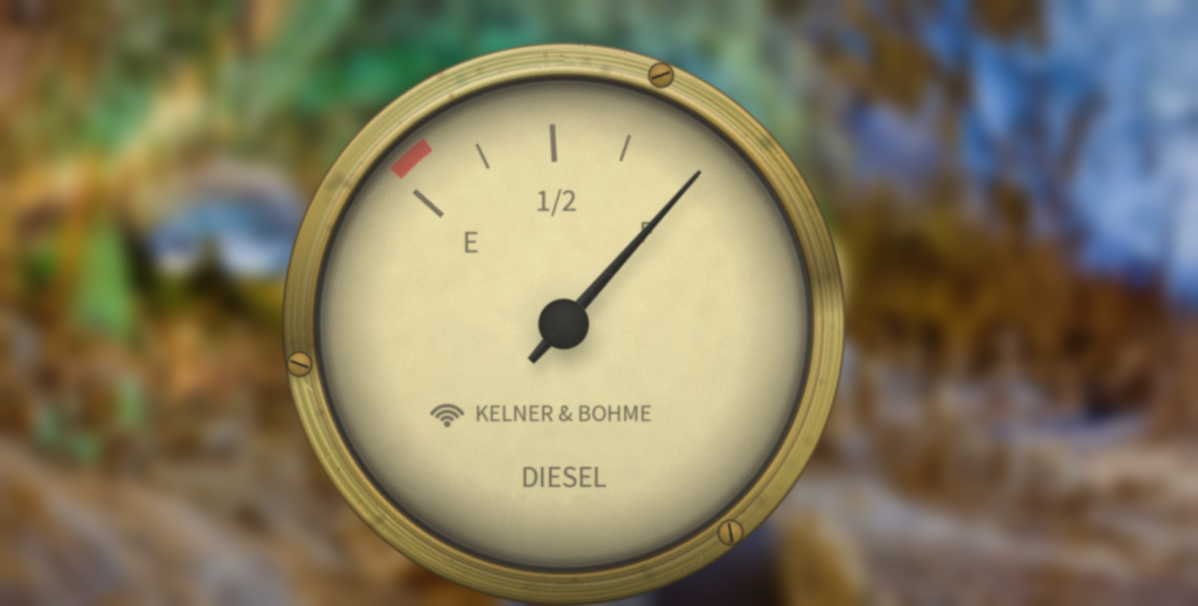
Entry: 1
